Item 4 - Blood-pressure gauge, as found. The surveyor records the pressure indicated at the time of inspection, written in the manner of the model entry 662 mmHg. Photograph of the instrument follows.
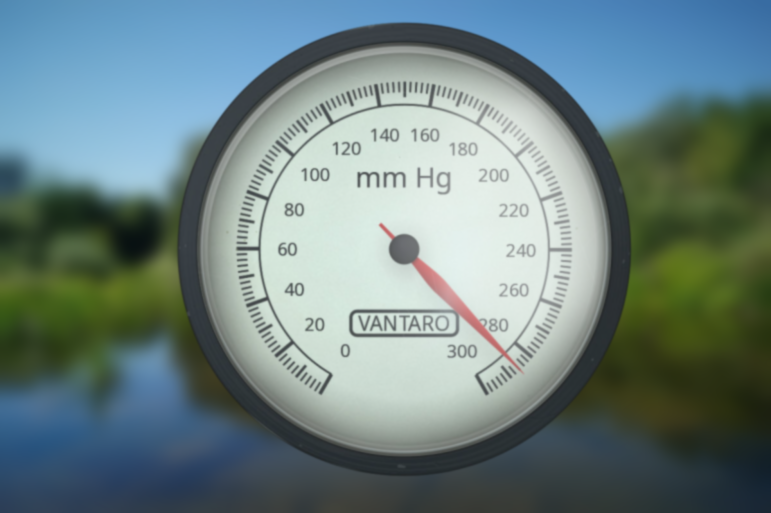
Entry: 286 mmHg
